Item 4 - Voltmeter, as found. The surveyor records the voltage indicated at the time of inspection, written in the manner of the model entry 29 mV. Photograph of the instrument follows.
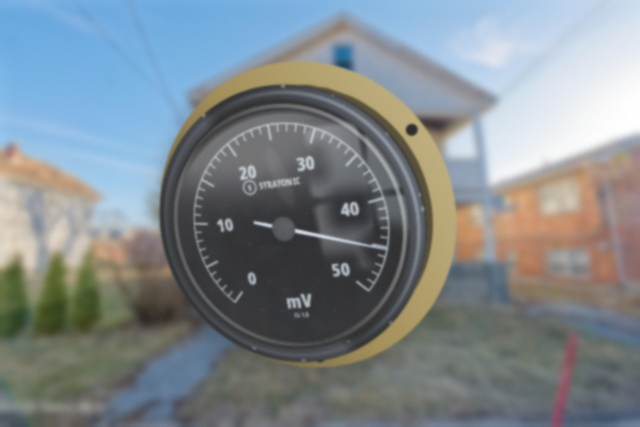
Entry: 45 mV
